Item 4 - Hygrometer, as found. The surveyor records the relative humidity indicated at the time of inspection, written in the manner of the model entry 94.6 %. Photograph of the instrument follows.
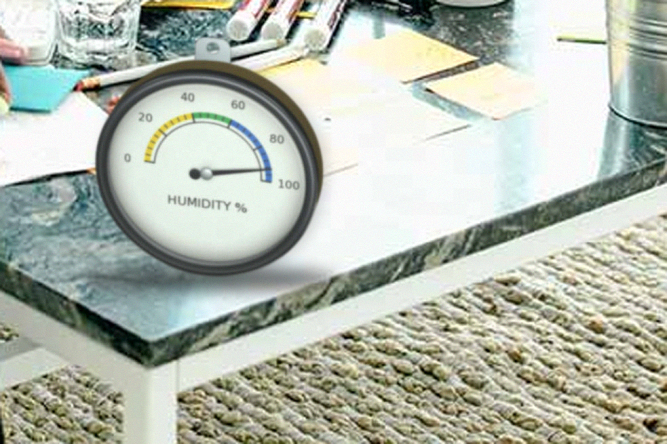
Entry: 92 %
